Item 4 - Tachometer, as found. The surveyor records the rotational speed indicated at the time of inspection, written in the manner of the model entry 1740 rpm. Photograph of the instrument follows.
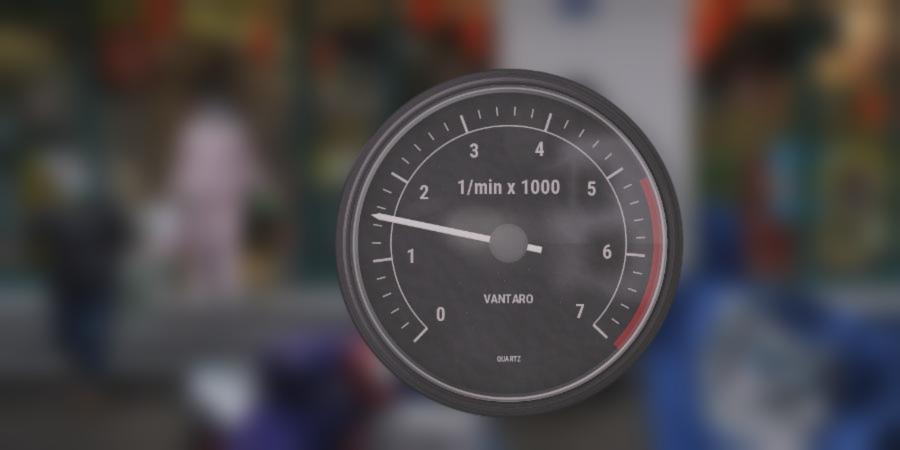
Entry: 1500 rpm
